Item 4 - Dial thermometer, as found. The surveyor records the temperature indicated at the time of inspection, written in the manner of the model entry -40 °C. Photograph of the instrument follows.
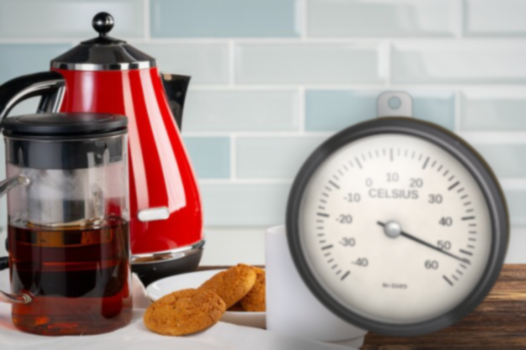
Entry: 52 °C
